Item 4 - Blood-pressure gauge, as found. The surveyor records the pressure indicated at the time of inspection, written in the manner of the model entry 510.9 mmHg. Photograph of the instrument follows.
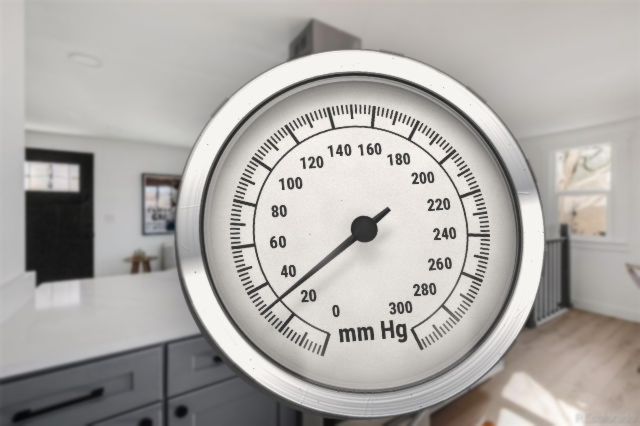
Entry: 30 mmHg
